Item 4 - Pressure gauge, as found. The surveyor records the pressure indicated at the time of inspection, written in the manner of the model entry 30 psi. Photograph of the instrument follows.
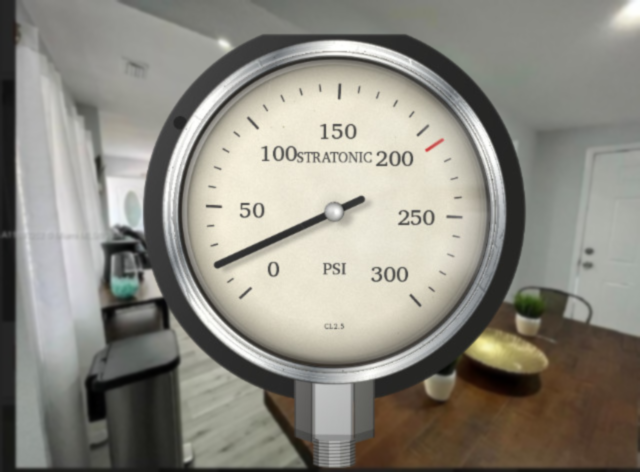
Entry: 20 psi
